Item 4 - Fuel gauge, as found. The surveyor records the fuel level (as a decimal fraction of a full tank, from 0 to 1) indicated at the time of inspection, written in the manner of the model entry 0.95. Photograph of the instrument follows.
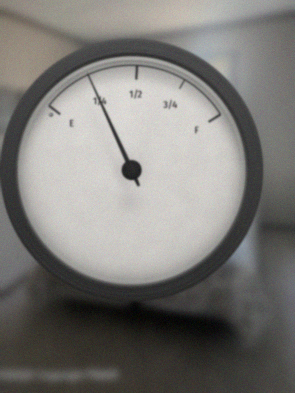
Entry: 0.25
